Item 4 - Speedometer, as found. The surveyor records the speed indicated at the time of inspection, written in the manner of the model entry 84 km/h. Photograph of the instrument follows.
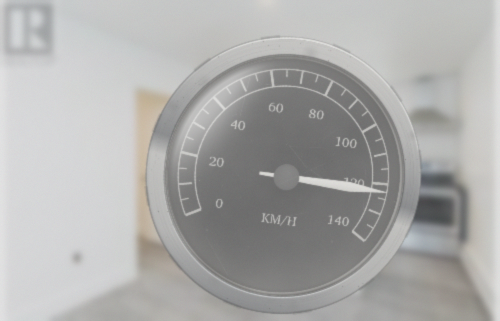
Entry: 122.5 km/h
